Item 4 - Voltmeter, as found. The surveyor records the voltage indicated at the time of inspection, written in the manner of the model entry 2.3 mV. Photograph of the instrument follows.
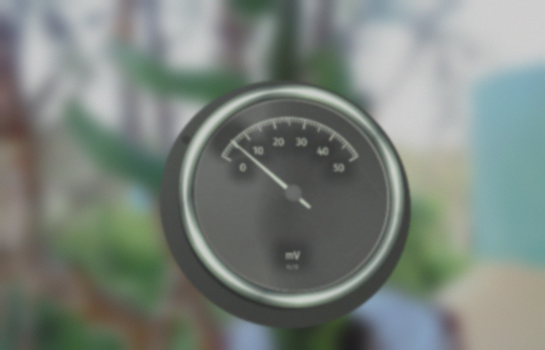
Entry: 5 mV
